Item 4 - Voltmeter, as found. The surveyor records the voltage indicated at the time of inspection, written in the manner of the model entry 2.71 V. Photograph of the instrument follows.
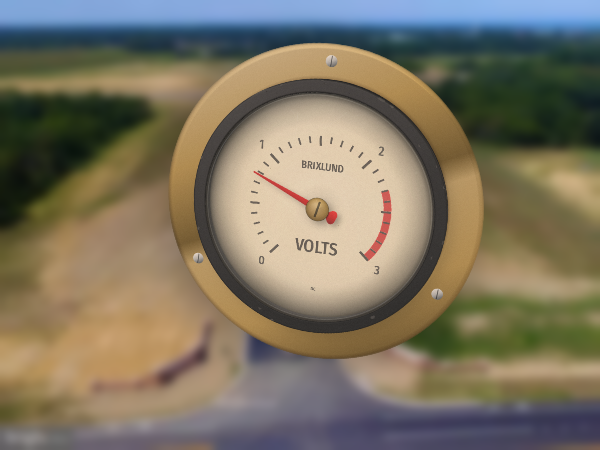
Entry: 0.8 V
